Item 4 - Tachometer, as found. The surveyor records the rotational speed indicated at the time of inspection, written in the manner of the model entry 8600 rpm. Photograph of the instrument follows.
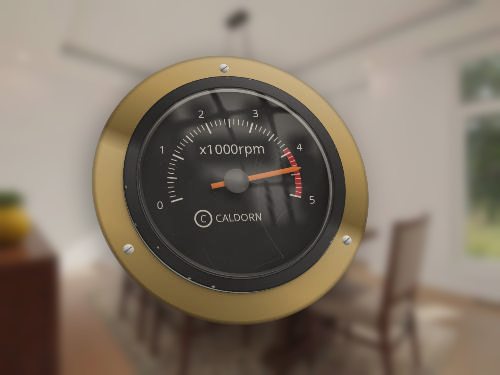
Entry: 4400 rpm
